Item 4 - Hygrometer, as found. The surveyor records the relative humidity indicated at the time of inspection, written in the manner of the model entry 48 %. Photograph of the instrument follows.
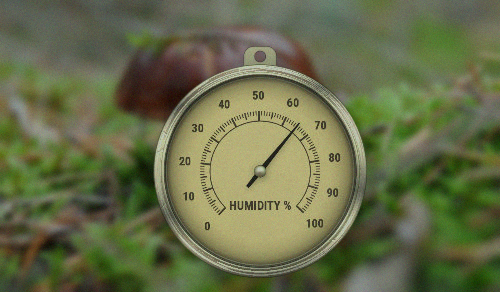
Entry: 65 %
